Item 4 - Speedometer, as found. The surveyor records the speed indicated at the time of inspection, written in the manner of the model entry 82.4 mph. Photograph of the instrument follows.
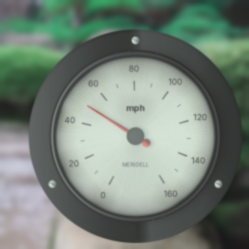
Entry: 50 mph
